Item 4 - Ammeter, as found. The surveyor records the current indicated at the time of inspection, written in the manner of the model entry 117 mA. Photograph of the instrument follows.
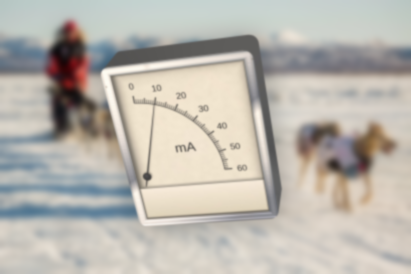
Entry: 10 mA
